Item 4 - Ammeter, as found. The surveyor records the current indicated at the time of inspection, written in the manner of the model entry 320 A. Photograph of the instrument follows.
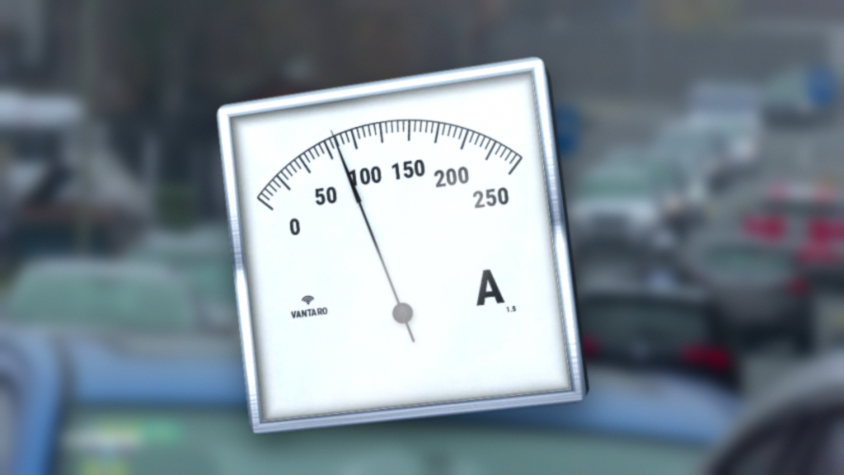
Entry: 85 A
